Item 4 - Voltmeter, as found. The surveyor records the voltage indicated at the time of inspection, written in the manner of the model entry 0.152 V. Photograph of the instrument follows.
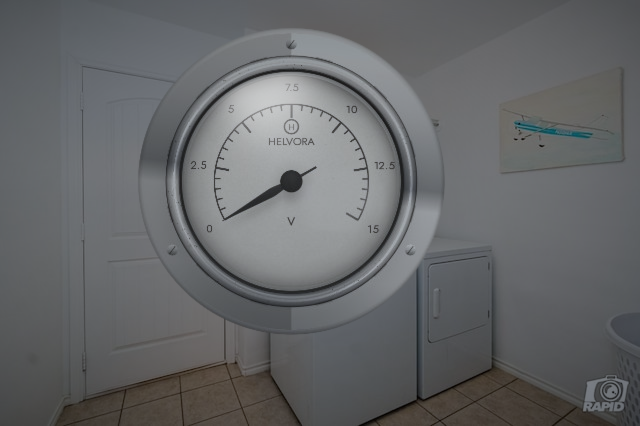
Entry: 0 V
